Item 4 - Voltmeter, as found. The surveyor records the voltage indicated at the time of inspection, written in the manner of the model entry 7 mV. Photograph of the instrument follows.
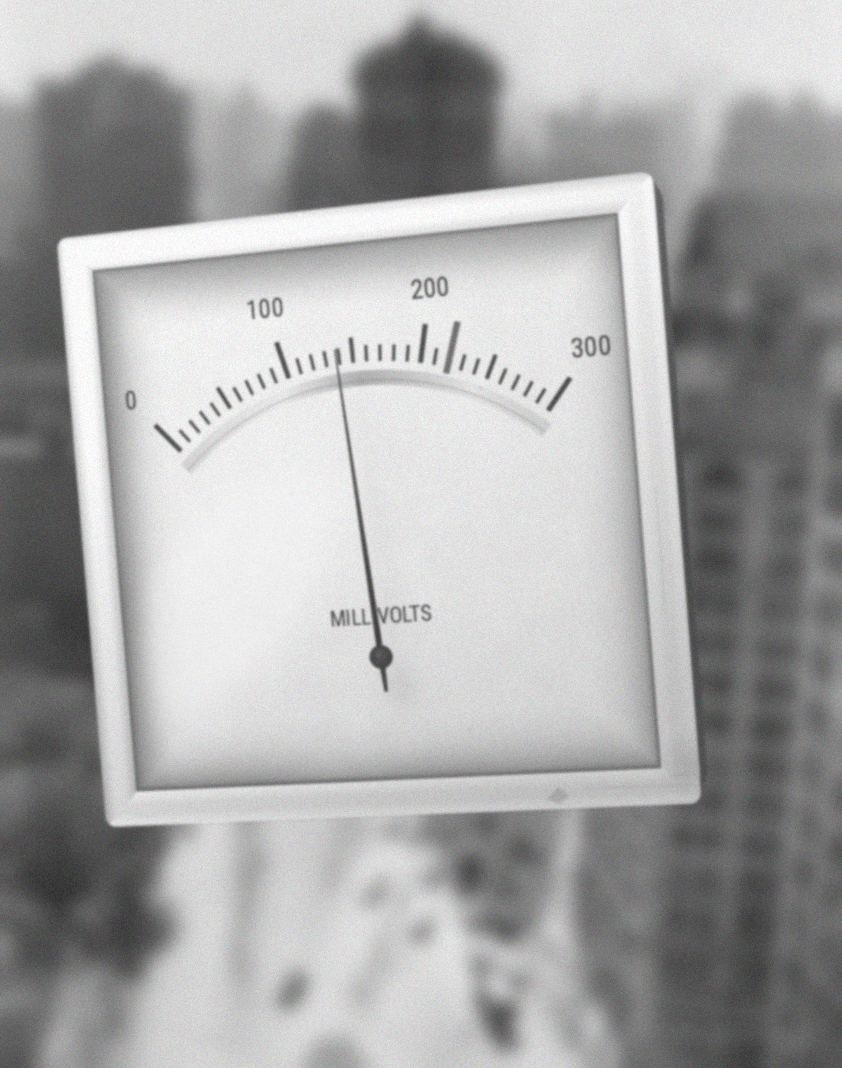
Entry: 140 mV
